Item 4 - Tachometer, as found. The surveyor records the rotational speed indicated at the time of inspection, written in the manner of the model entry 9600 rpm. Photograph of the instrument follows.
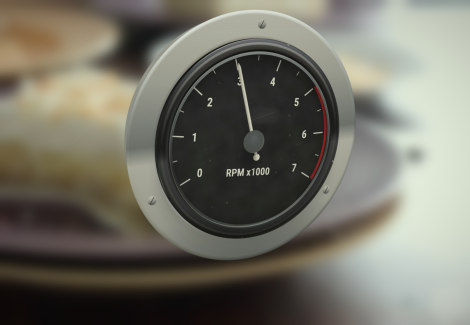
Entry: 3000 rpm
